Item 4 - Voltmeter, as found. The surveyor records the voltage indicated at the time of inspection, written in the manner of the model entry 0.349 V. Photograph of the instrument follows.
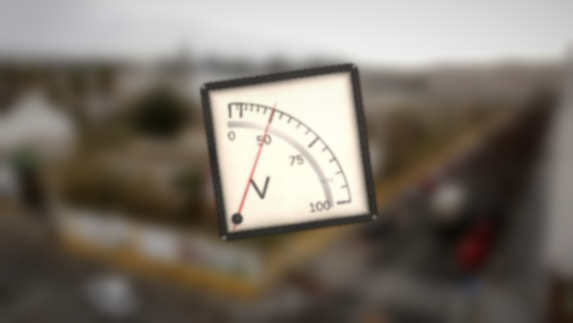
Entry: 50 V
